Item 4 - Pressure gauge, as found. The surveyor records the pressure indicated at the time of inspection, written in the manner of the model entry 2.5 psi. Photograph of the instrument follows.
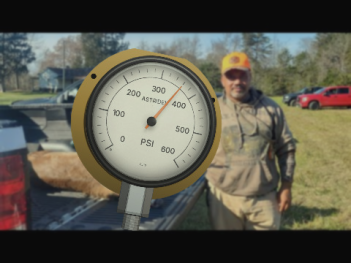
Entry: 360 psi
